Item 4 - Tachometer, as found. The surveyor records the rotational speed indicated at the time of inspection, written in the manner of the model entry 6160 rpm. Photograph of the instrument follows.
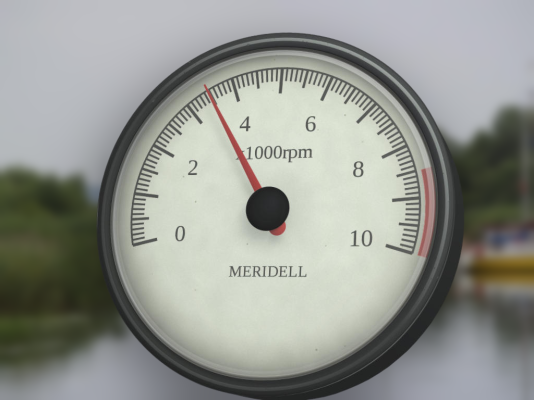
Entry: 3500 rpm
